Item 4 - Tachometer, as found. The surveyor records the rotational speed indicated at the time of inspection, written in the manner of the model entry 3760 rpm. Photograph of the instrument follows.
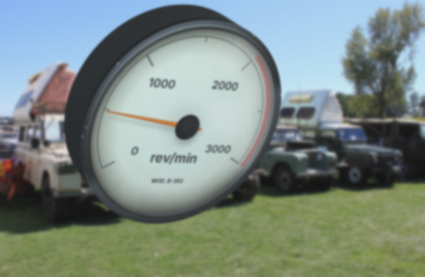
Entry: 500 rpm
